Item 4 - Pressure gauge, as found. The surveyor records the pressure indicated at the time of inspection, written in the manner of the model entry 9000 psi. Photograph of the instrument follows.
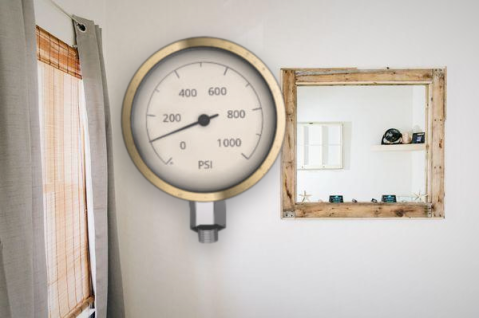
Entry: 100 psi
